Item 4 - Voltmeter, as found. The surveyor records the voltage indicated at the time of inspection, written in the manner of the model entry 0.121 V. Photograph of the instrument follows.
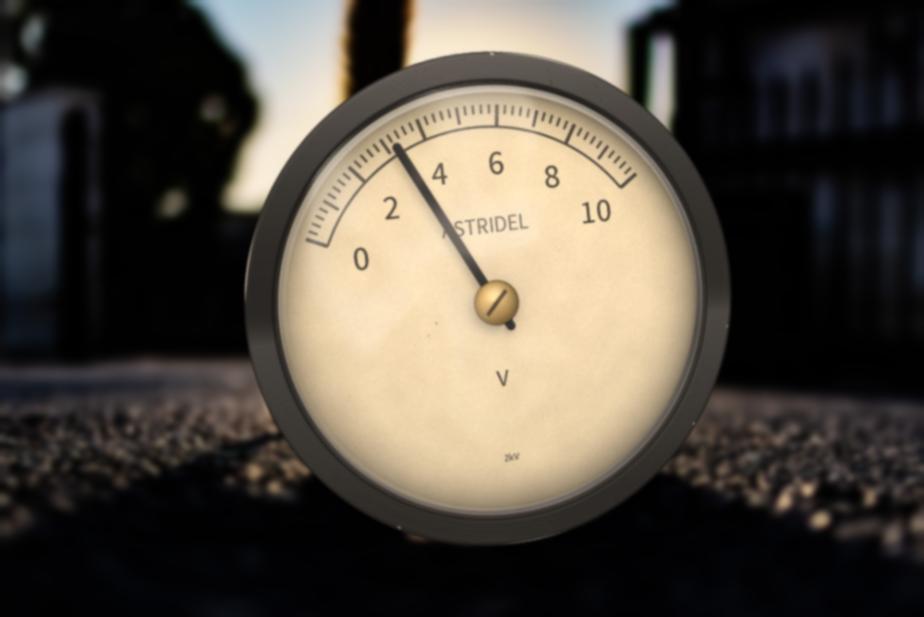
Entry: 3.2 V
